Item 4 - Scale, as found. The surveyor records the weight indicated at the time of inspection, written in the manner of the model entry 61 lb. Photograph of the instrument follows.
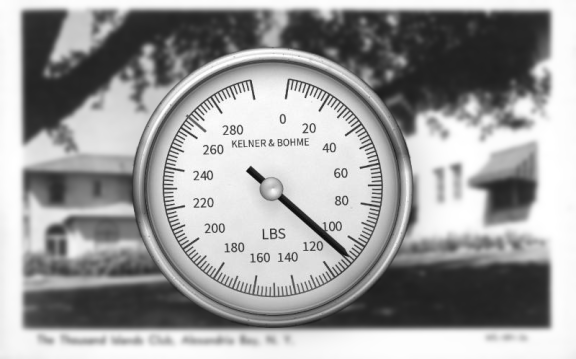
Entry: 108 lb
